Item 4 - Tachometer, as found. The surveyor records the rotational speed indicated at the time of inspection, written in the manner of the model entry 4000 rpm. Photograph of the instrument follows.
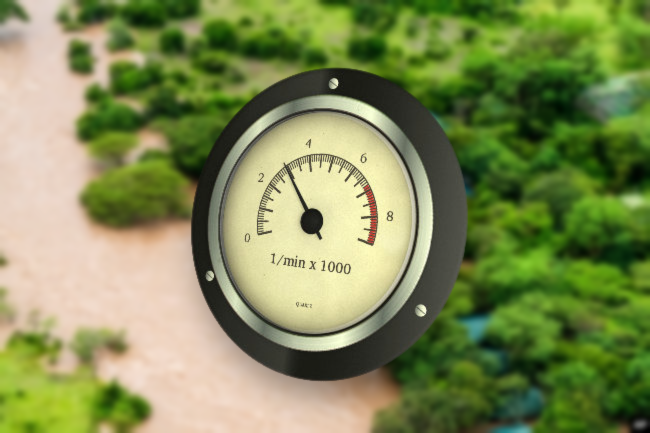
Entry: 3000 rpm
